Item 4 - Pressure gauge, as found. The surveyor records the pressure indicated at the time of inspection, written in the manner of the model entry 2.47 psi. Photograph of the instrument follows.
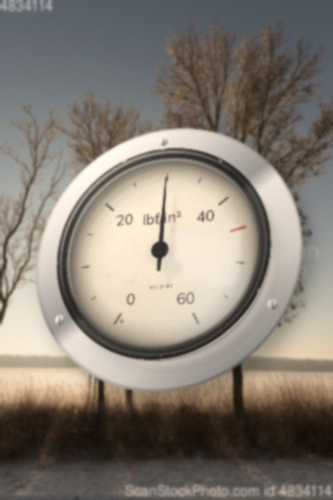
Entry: 30 psi
